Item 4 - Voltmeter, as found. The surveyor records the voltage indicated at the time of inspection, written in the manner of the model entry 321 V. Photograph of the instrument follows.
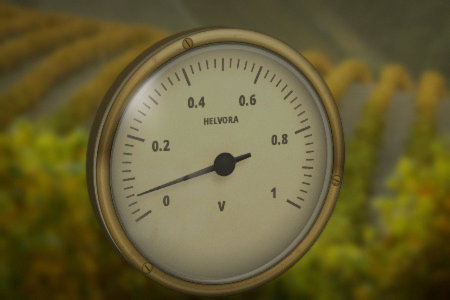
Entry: 0.06 V
